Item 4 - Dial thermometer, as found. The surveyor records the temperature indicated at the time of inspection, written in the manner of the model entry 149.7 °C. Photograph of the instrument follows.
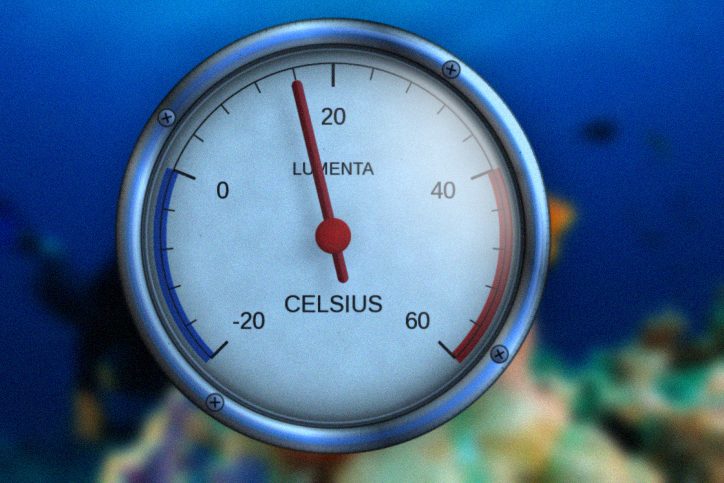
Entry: 16 °C
